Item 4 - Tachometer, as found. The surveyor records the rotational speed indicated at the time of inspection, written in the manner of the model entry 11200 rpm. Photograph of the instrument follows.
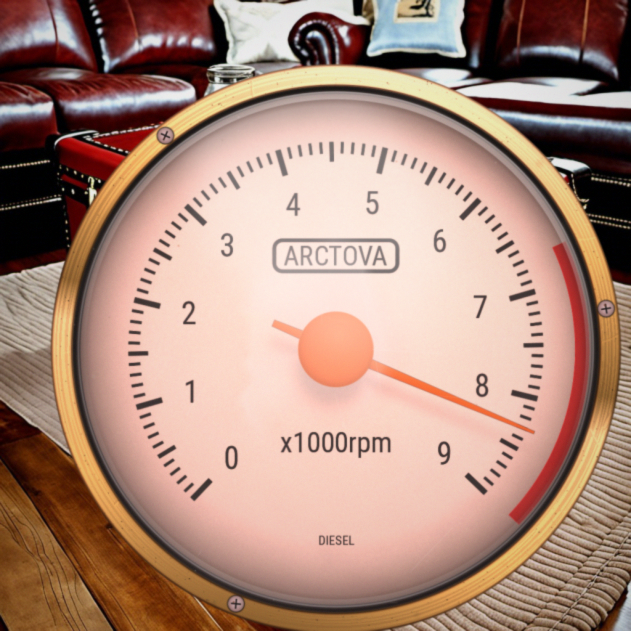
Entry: 8300 rpm
